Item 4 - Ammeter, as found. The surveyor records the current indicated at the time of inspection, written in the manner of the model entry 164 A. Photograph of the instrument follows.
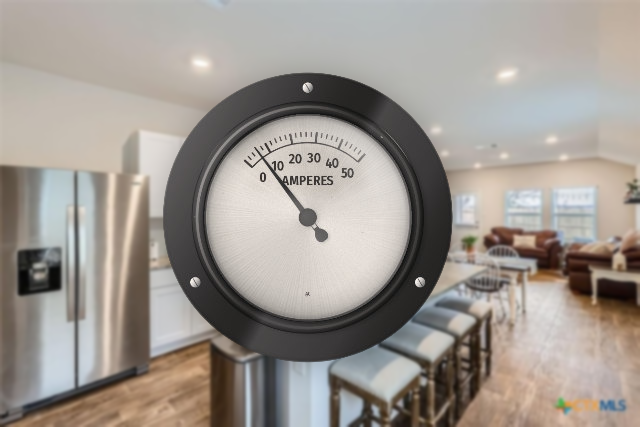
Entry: 6 A
